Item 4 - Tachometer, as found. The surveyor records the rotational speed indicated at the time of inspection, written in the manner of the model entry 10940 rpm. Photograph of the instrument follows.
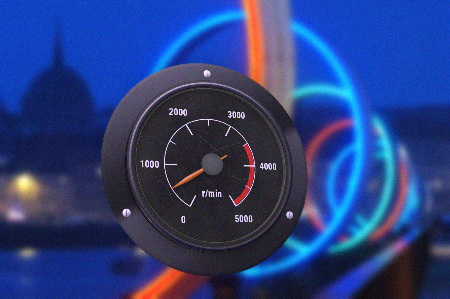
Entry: 500 rpm
